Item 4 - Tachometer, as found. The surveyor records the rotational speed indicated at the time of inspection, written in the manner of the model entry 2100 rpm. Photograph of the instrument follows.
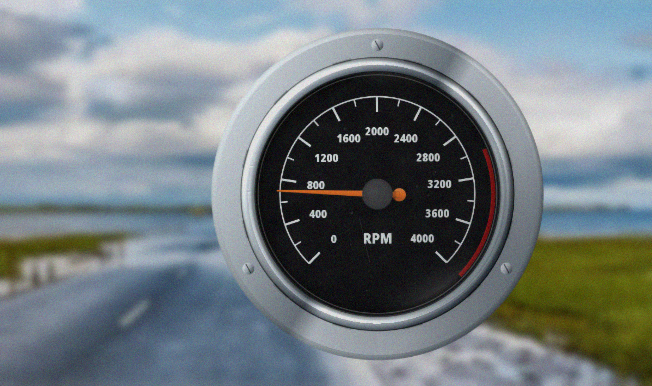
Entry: 700 rpm
